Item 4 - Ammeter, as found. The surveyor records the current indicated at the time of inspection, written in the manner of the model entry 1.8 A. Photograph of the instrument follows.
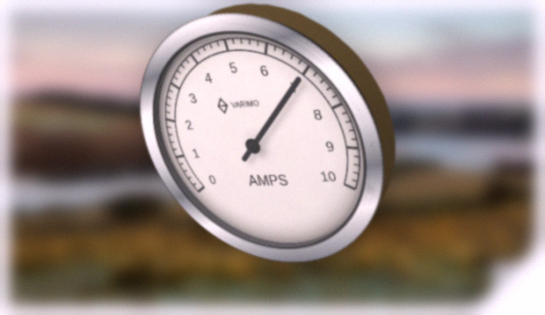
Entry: 7 A
